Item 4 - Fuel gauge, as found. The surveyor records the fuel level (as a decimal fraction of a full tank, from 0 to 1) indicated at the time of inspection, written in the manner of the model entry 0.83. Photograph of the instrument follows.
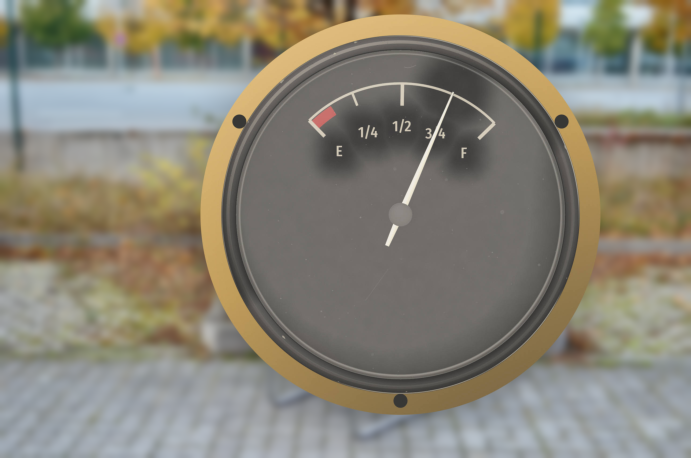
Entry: 0.75
